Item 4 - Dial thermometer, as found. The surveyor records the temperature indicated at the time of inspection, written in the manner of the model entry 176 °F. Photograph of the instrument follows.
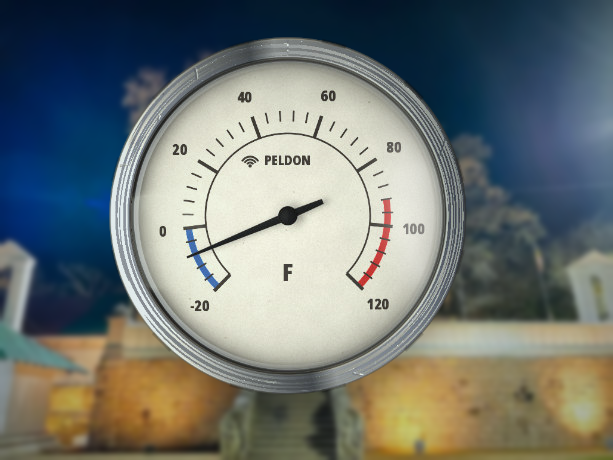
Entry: -8 °F
